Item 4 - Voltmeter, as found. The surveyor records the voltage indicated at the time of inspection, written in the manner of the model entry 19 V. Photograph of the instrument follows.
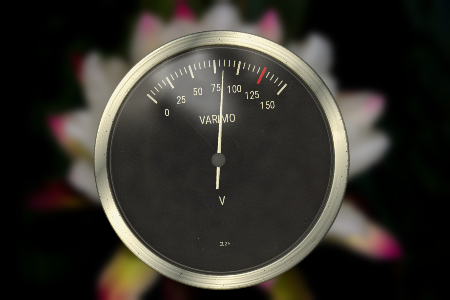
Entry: 85 V
